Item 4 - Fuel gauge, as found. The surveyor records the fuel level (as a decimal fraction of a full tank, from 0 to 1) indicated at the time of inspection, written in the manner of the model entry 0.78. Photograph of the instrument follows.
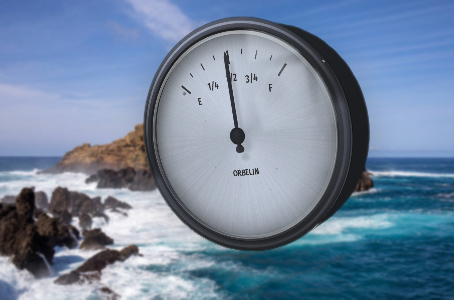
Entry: 0.5
